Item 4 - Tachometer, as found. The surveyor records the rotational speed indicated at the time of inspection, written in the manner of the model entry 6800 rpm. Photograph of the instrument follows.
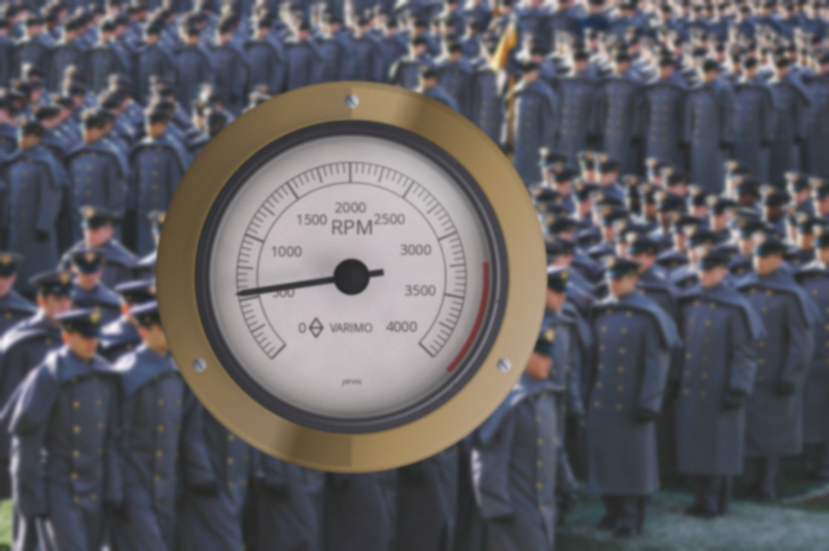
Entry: 550 rpm
